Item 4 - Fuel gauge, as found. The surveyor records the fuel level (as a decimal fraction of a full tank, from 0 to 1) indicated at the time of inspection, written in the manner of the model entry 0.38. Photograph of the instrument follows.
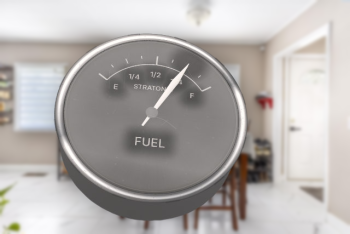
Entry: 0.75
